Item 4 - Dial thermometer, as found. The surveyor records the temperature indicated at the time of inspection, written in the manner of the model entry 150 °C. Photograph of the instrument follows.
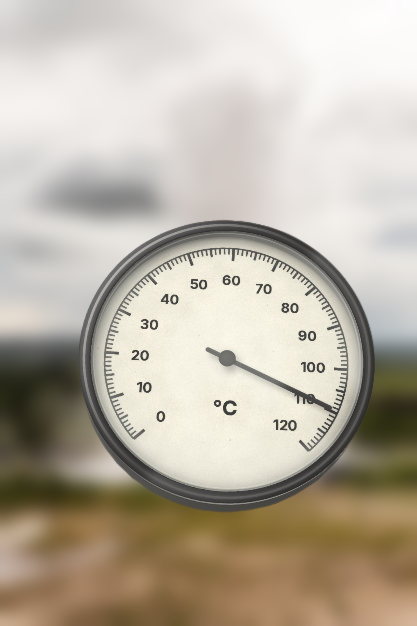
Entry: 110 °C
